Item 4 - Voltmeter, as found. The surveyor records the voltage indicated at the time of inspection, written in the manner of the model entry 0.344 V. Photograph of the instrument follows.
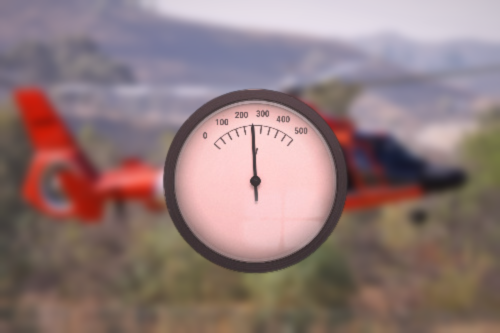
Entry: 250 V
